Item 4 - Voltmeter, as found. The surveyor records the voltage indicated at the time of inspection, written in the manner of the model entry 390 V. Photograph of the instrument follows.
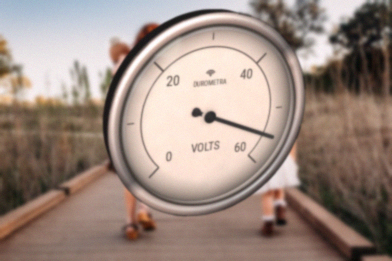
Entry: 55 V
